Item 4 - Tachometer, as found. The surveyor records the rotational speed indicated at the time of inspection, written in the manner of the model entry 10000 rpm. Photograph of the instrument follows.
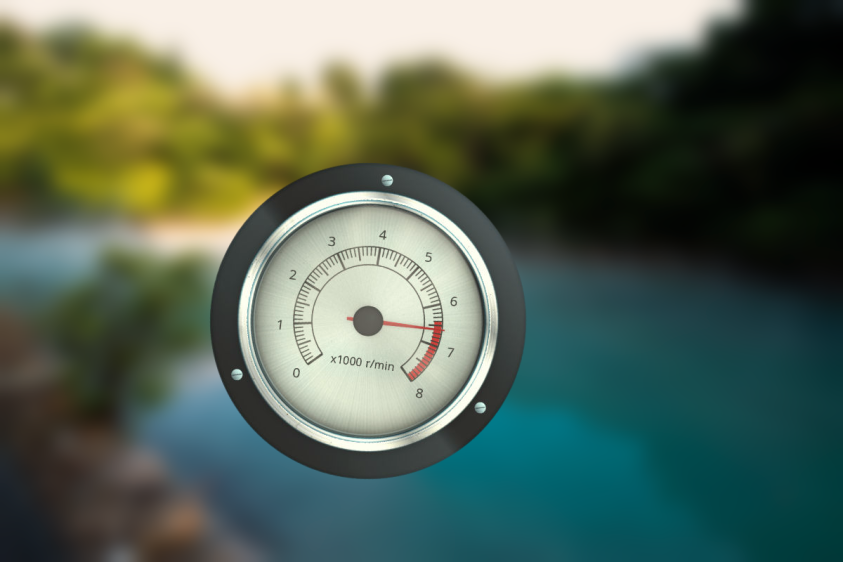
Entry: 6600 rpm
